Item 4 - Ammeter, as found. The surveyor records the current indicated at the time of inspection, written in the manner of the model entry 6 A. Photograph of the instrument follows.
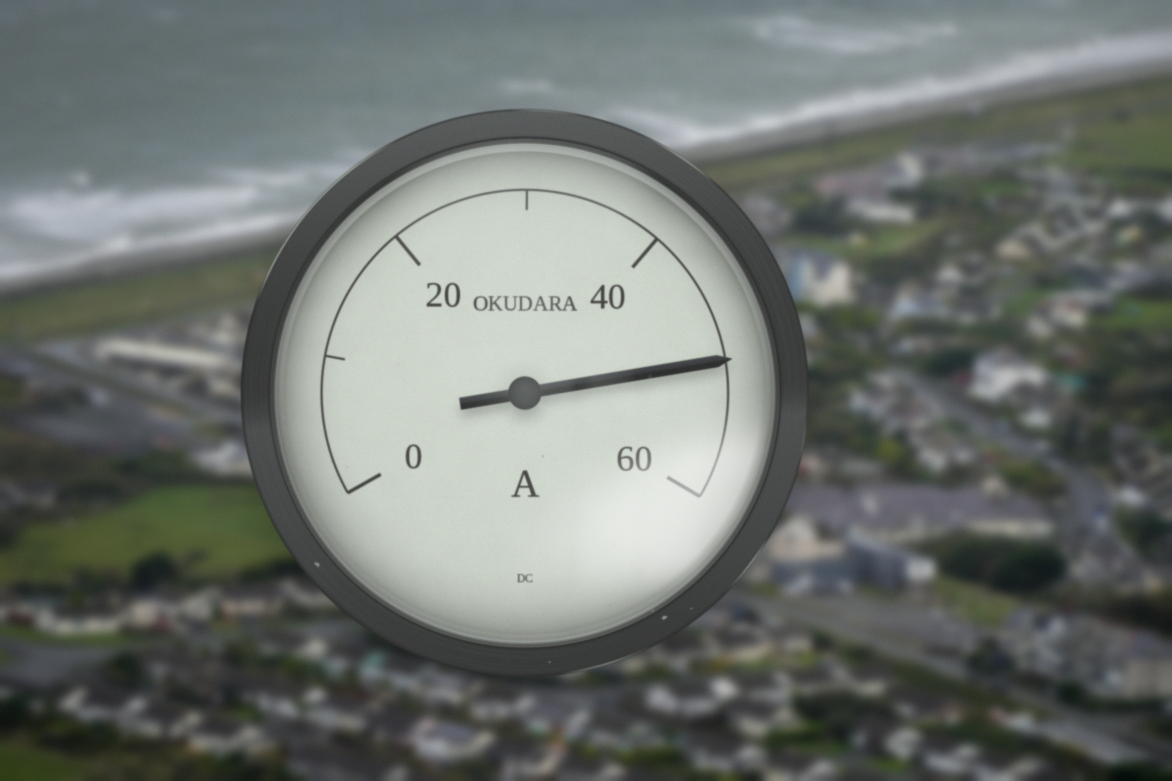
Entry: 50 A
